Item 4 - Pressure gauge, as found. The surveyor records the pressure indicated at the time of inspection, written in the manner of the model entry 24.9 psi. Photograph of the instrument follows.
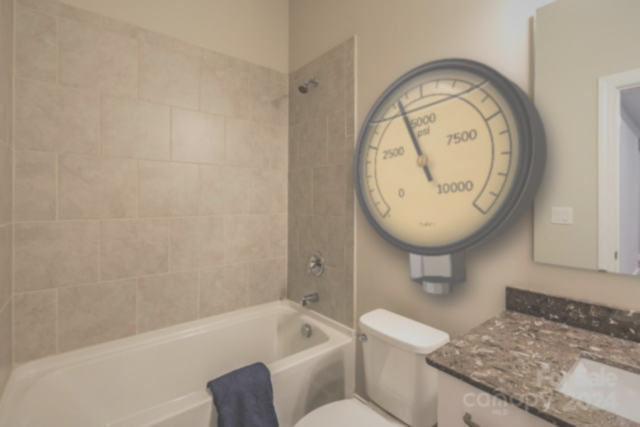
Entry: 4250 psi
